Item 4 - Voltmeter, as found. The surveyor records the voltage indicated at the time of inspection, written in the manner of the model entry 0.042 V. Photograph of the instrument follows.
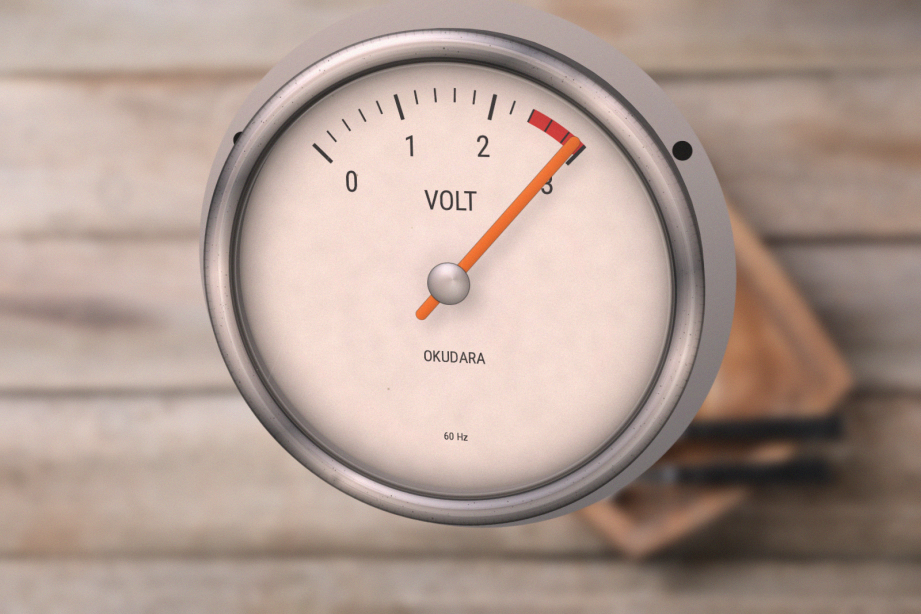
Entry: 2.9 V
